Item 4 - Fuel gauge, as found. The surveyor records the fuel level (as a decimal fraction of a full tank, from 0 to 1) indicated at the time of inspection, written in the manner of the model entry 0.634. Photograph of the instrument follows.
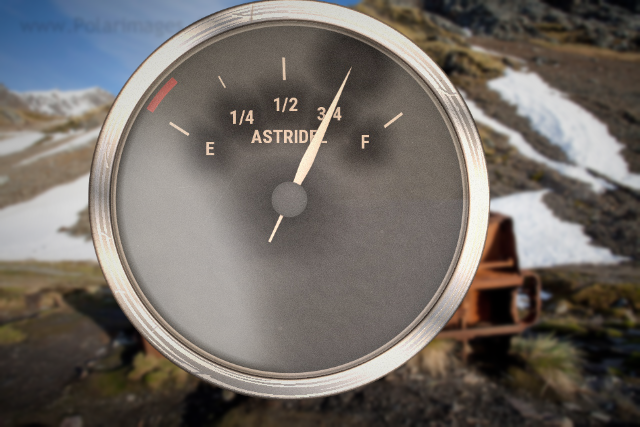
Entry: 0.75
